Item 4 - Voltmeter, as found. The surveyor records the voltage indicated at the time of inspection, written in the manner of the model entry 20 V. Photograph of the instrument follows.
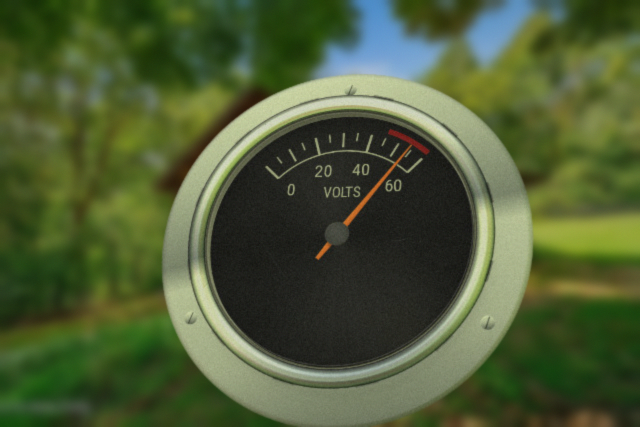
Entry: 55 V
